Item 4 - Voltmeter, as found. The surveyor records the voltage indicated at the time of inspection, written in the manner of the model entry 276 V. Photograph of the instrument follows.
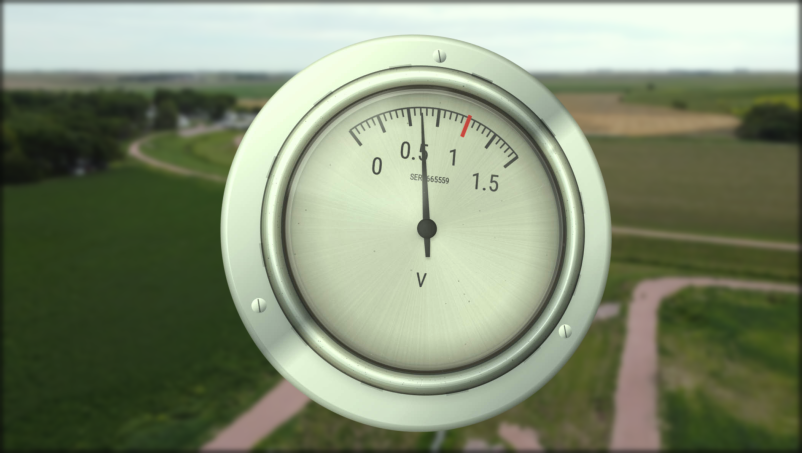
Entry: 0.6 V
